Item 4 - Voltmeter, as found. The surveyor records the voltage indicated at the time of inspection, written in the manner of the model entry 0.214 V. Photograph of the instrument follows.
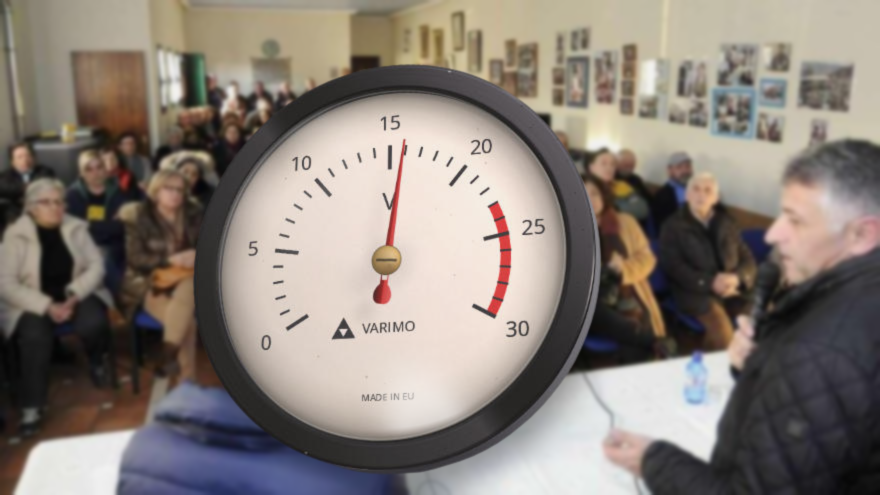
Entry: 16 V
